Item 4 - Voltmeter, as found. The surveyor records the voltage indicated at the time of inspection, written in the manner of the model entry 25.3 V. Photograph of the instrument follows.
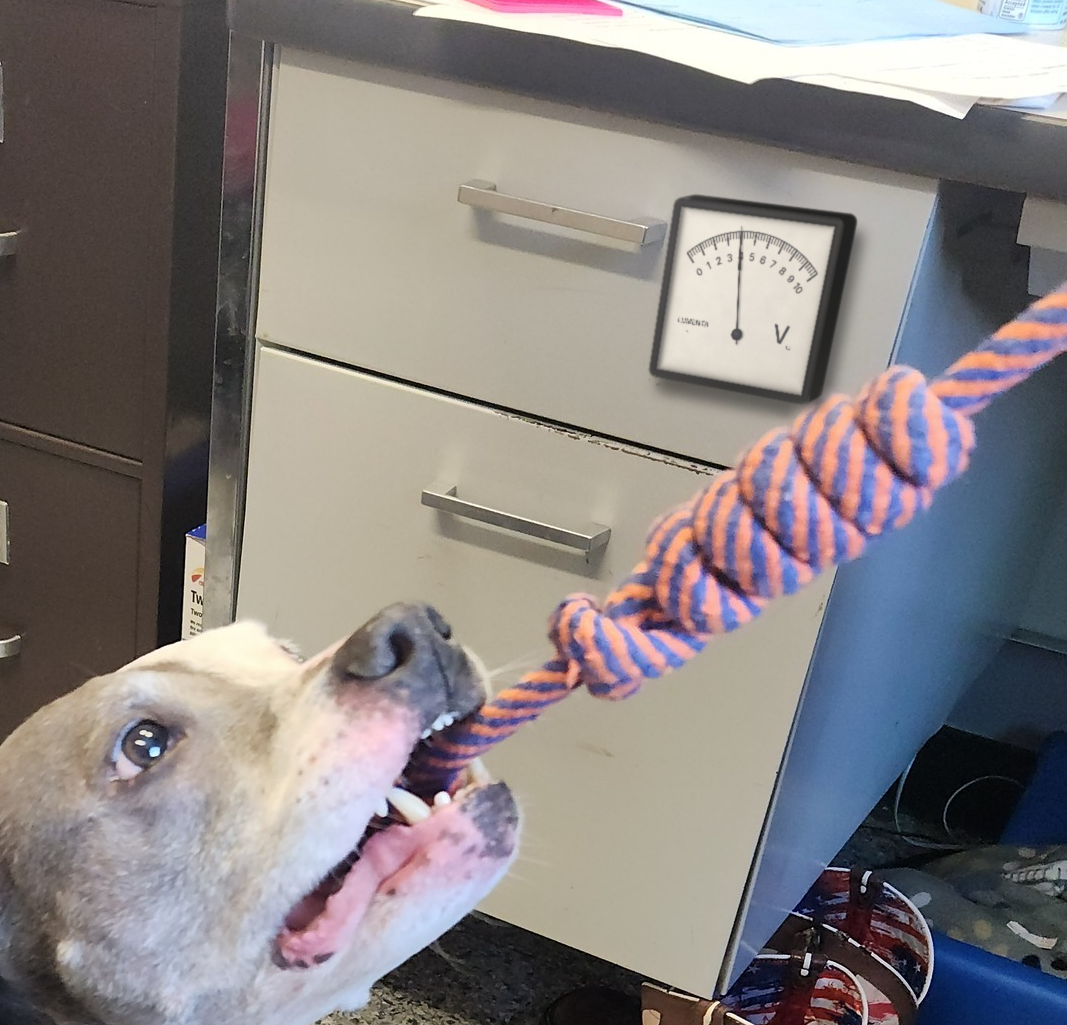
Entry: 4 V
